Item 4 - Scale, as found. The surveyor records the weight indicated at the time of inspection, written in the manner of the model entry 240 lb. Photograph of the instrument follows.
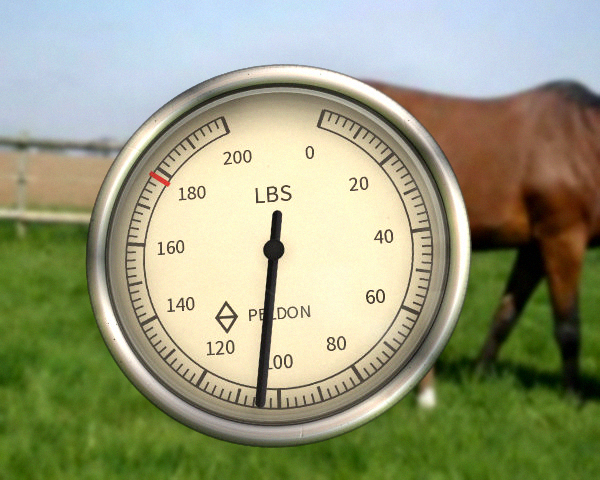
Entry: 104 lb
